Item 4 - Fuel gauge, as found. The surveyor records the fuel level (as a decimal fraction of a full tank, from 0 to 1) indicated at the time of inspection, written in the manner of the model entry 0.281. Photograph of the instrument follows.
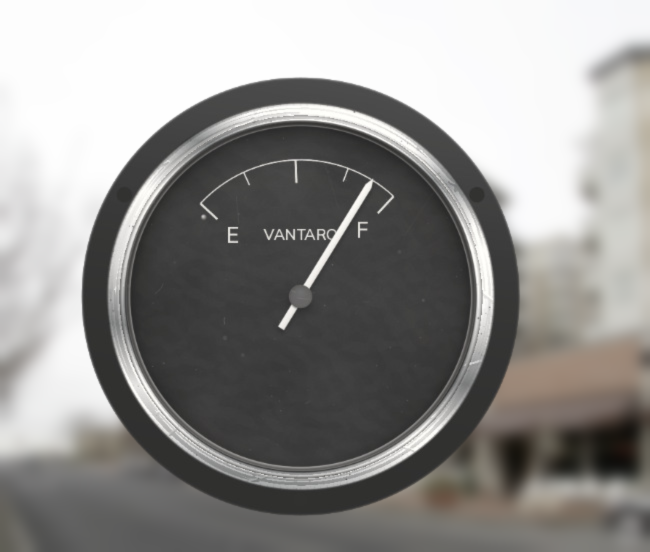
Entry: 0.875
